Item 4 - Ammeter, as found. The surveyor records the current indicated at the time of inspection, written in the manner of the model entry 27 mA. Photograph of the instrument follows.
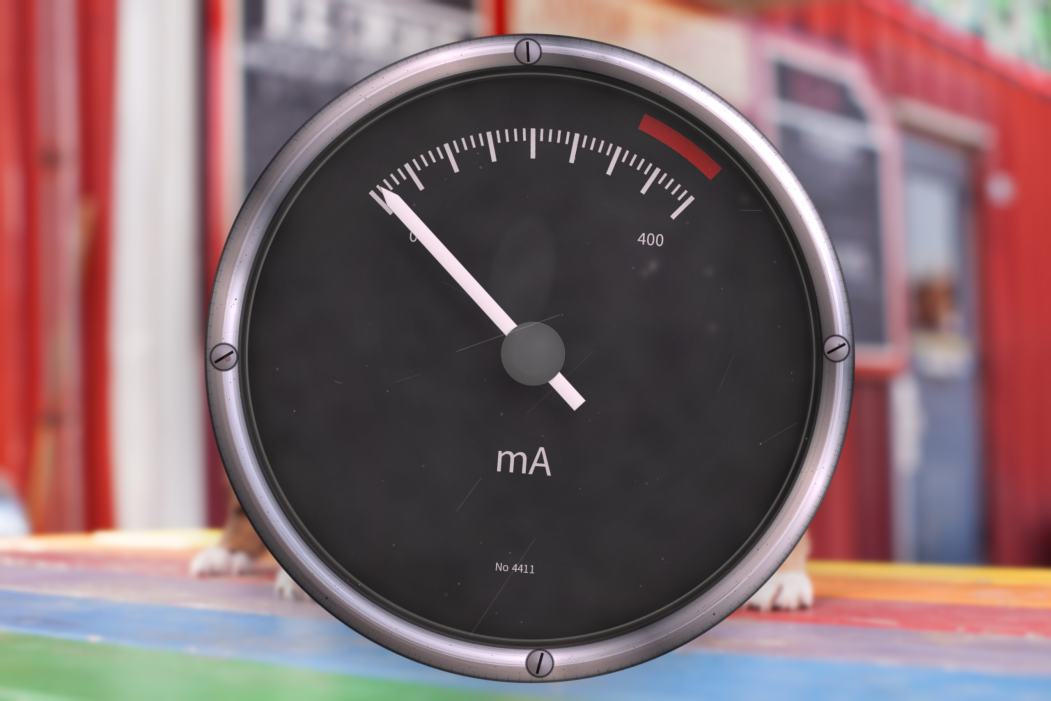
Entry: 10 mA
